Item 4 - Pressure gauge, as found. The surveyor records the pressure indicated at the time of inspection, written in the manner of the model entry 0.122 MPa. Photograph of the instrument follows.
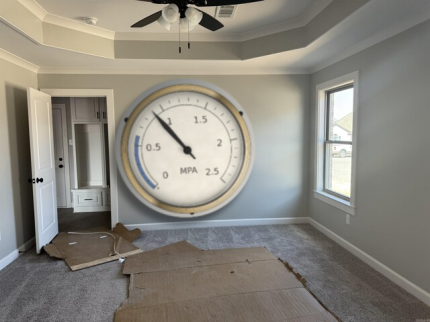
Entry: 0.9 MPa
